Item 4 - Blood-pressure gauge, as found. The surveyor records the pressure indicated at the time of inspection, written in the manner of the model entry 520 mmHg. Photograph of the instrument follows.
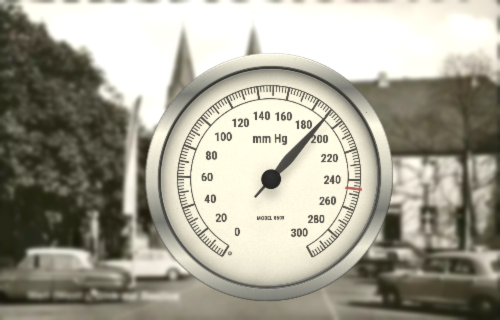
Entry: 190 mmHg
